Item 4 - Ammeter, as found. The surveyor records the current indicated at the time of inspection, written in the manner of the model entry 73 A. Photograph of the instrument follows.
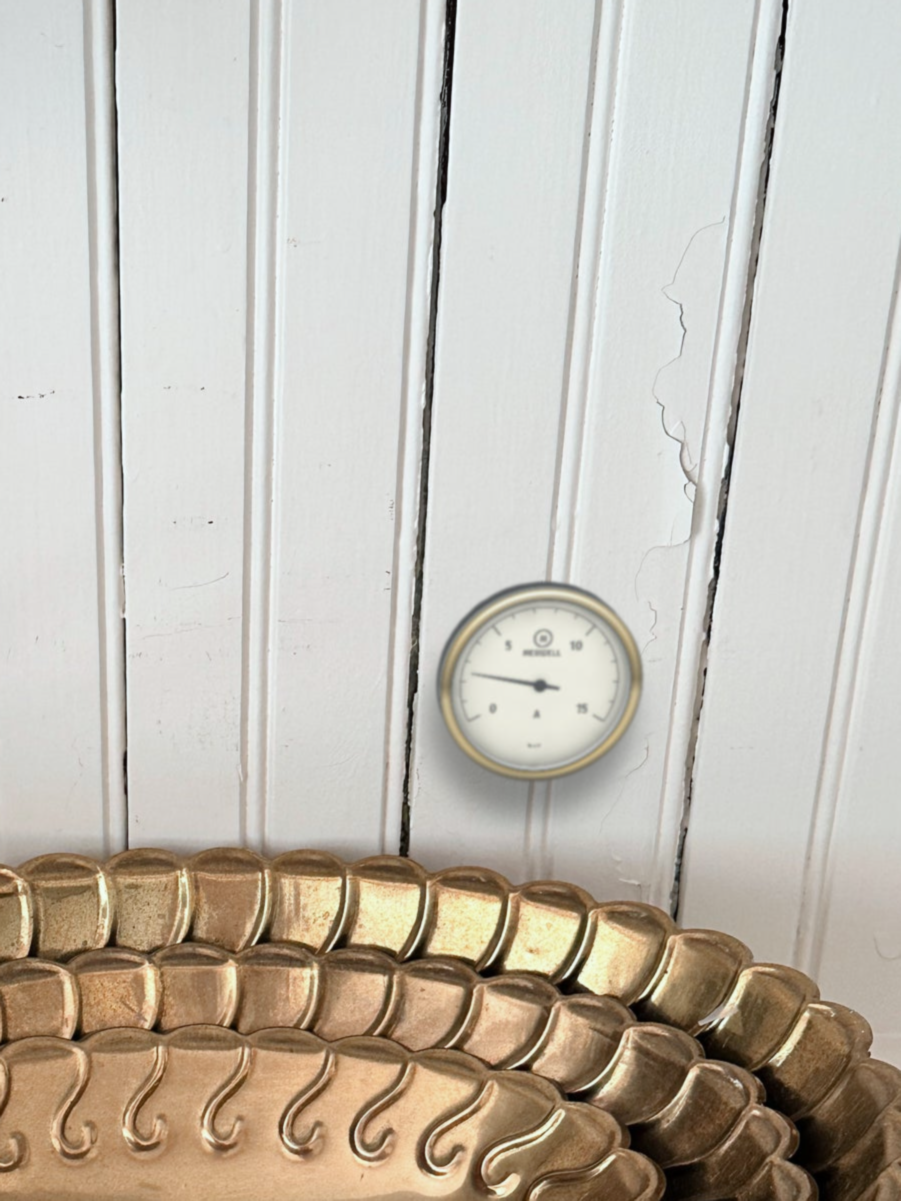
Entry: 2.5 A
